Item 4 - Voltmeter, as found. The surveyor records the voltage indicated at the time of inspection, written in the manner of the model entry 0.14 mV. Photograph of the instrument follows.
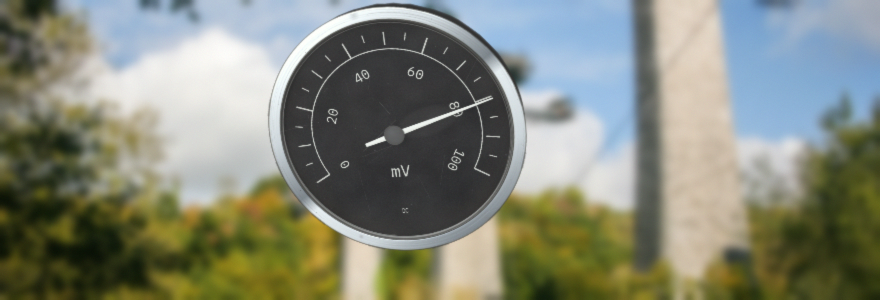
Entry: 80 mV
